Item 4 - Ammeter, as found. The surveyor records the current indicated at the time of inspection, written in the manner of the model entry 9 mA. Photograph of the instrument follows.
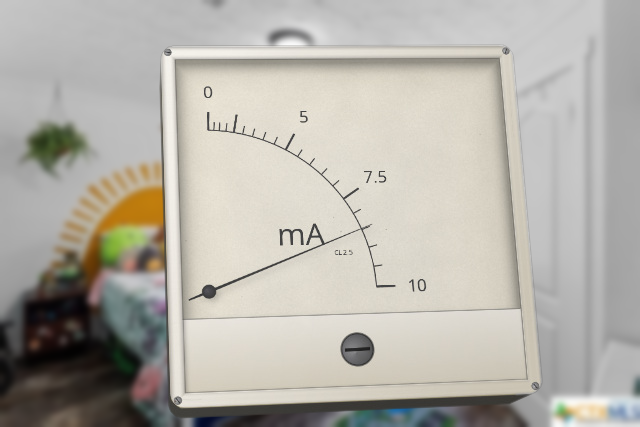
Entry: 8.5 mA
